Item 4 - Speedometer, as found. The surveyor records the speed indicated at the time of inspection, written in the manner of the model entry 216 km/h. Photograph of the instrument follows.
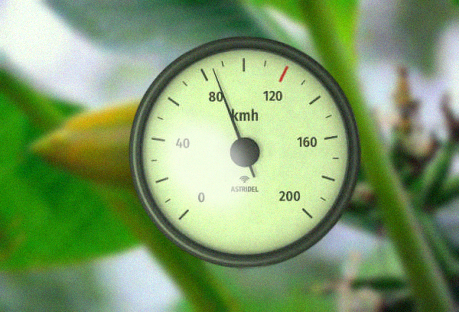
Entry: 85 km/h
